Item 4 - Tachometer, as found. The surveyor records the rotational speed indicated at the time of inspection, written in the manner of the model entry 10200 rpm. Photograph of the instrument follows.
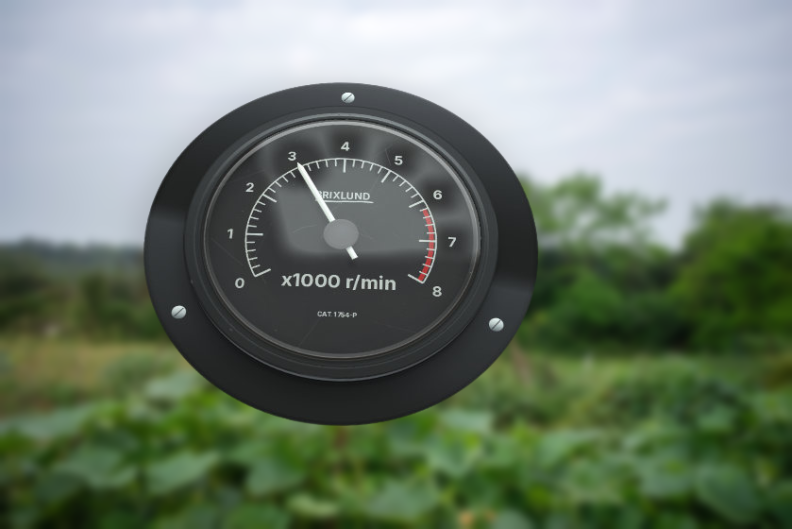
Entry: 3000 rpm
